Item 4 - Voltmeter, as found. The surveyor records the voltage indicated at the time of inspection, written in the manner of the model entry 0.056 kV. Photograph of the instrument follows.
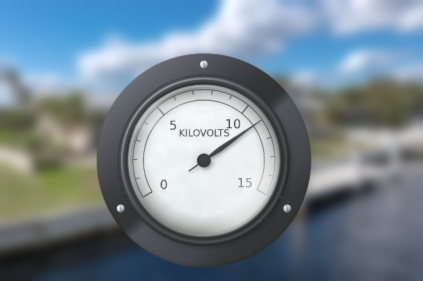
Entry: 11 kV
